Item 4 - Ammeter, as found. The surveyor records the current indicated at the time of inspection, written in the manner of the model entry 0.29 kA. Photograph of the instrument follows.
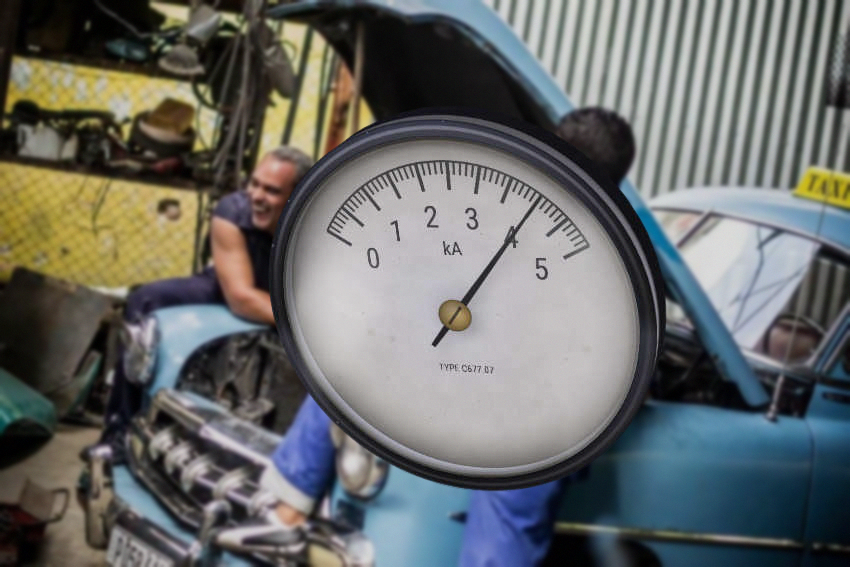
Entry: 4 kA
